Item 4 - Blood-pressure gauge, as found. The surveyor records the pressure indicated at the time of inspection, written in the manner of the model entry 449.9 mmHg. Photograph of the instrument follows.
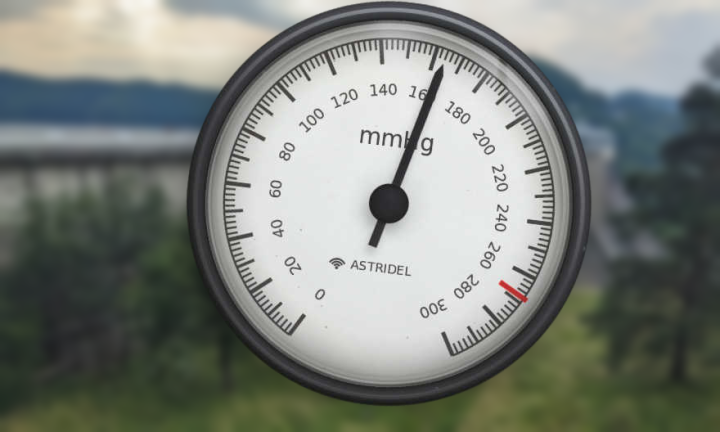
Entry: 164 mmHg
